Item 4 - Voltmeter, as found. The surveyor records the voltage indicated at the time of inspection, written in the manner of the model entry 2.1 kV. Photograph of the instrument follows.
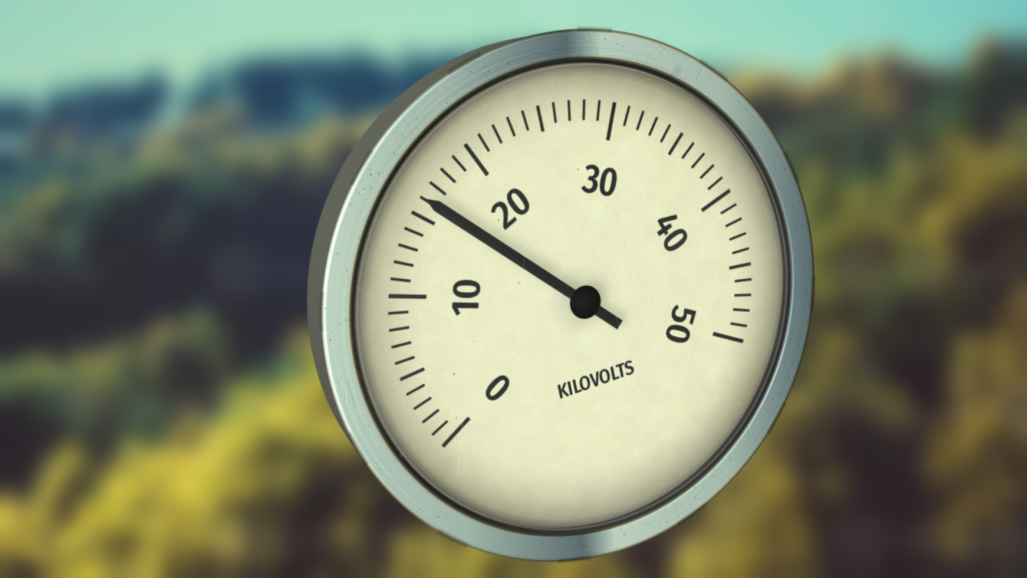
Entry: 16 kV
